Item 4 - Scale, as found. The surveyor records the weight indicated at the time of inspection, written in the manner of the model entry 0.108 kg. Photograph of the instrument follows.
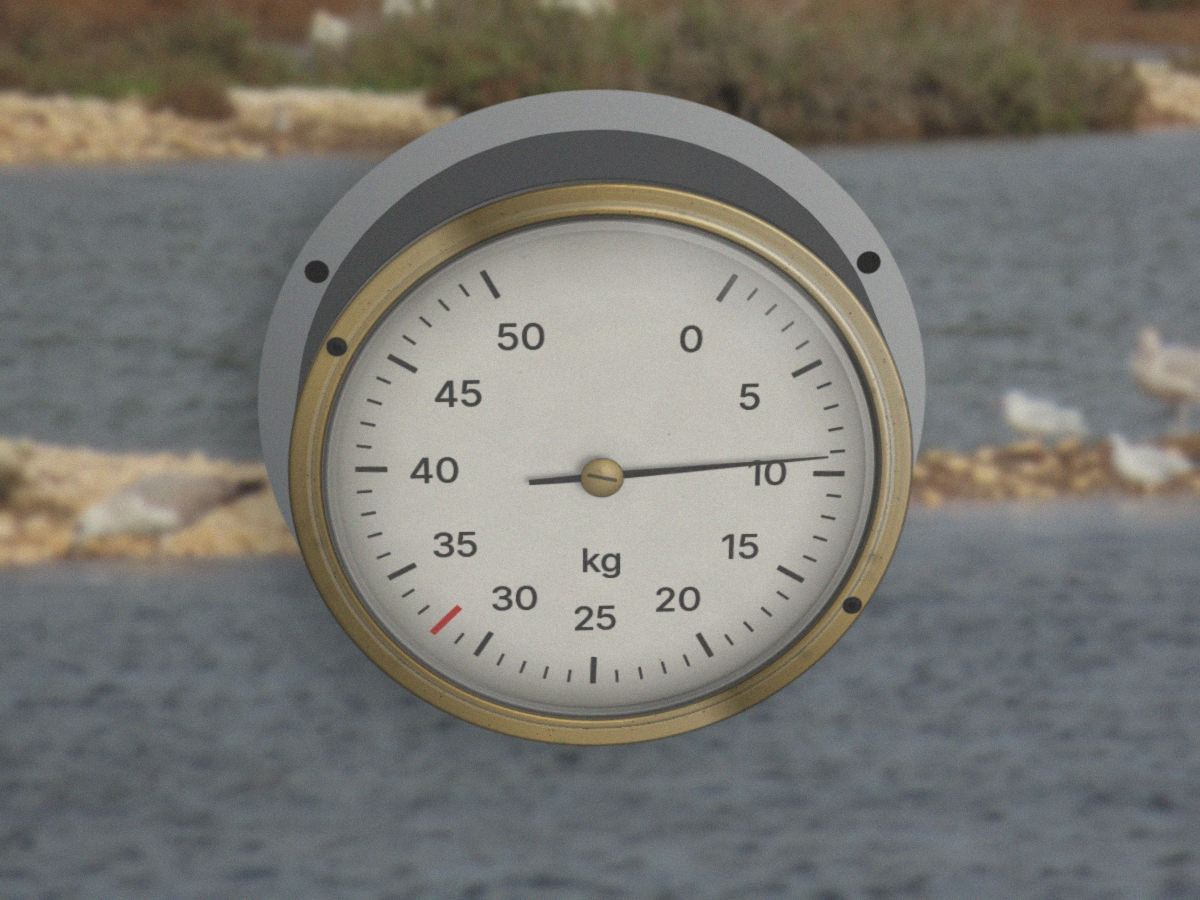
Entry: 9 kg
